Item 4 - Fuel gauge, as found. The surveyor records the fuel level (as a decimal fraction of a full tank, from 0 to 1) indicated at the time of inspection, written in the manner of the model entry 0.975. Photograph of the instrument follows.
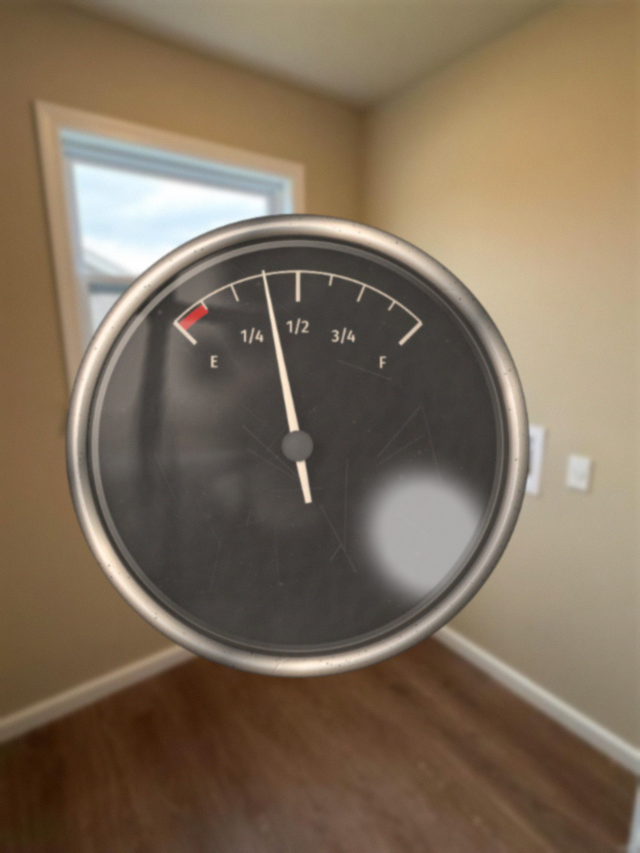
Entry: 0.375
